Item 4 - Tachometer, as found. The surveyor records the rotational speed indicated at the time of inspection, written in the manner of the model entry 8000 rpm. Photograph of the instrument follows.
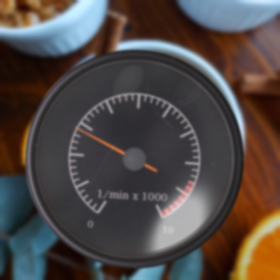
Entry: 2800 rpm
